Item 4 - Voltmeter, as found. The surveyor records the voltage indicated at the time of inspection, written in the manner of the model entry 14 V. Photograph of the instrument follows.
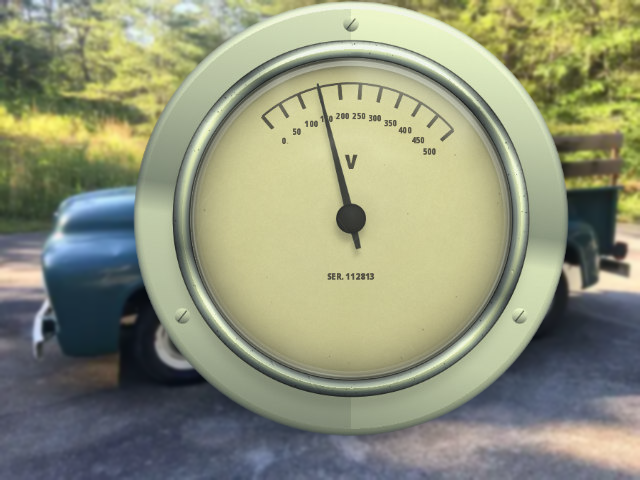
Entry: 150 V
